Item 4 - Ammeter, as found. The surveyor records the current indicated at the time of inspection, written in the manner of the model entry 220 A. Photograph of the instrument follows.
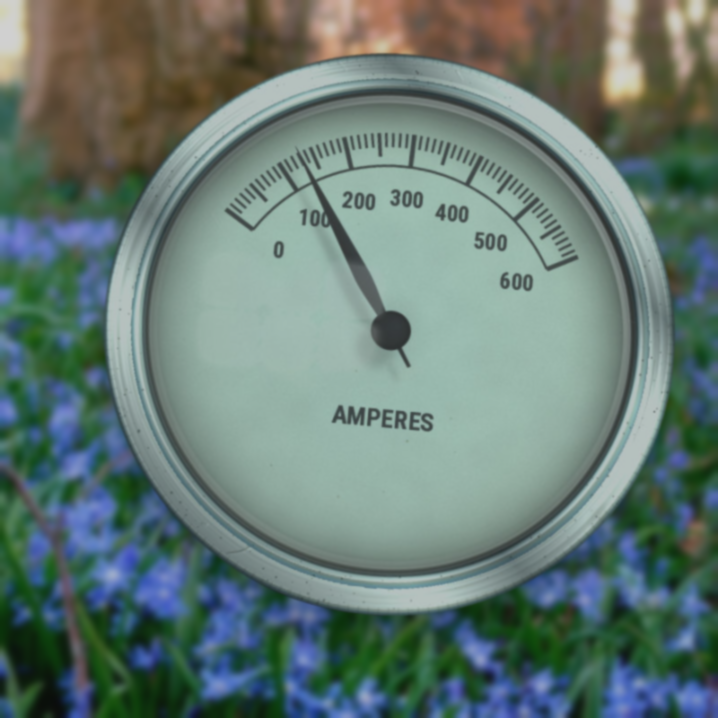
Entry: 130 A
